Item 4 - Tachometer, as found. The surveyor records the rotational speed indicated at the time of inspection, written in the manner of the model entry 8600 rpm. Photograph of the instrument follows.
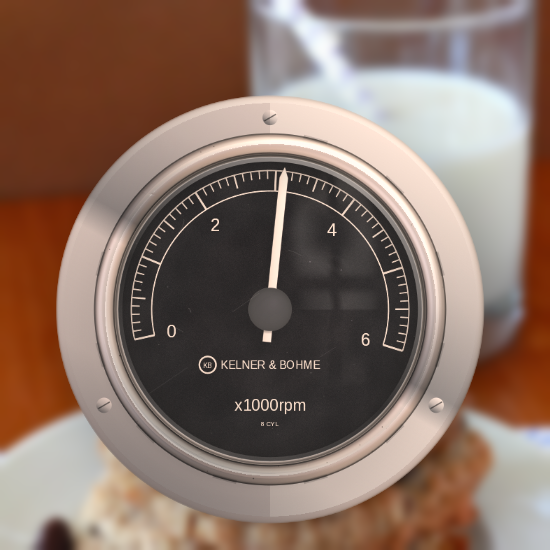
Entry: 3100 rpm
